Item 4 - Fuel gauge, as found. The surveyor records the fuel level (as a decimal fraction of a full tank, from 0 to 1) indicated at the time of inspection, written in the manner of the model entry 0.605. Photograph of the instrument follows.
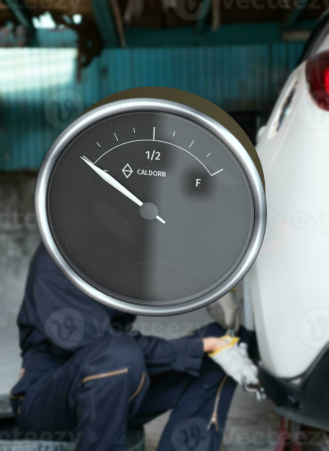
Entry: 0
